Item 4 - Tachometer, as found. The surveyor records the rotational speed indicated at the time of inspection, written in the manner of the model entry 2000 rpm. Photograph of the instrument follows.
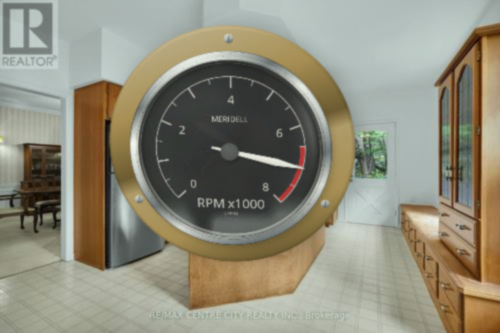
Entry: 7000 rpm
